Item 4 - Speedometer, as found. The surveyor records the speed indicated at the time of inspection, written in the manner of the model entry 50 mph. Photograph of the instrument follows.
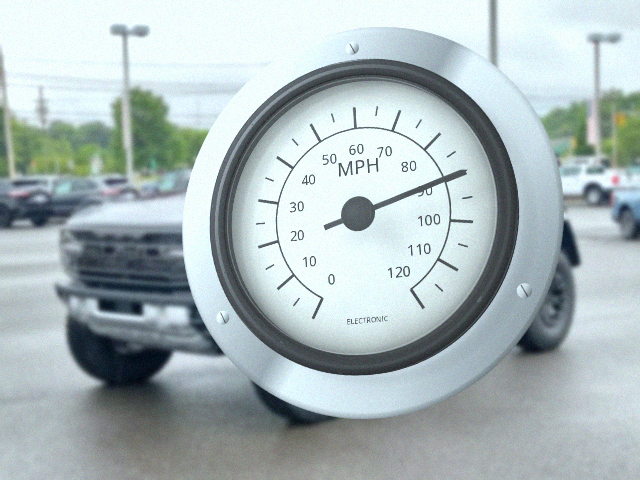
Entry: 90 mph
